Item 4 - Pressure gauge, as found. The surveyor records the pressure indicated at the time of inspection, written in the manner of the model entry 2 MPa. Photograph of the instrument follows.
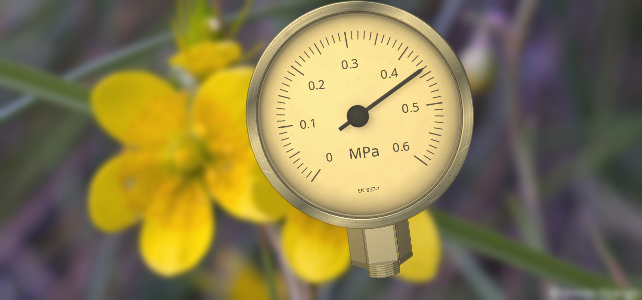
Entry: 0.44 MPa
